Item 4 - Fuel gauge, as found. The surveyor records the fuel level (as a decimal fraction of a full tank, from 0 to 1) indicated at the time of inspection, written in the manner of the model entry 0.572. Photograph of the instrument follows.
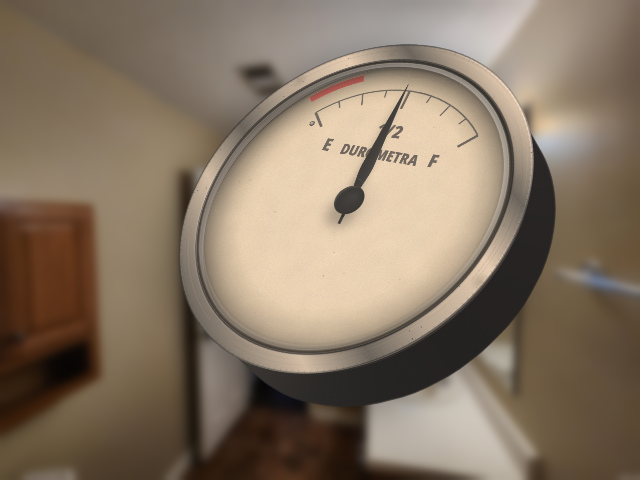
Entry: 0.5
